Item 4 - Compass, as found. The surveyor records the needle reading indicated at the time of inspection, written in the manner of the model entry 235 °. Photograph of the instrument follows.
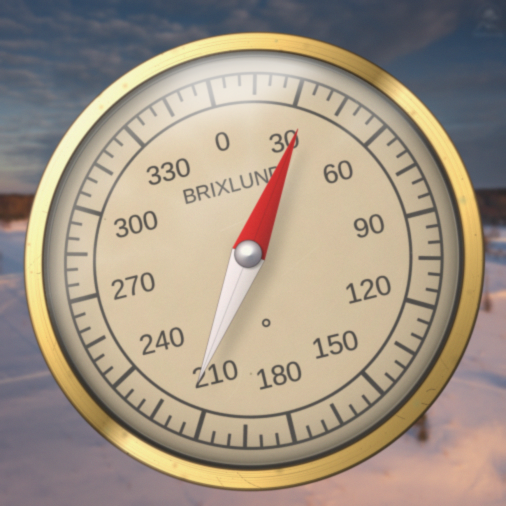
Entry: 35 °
